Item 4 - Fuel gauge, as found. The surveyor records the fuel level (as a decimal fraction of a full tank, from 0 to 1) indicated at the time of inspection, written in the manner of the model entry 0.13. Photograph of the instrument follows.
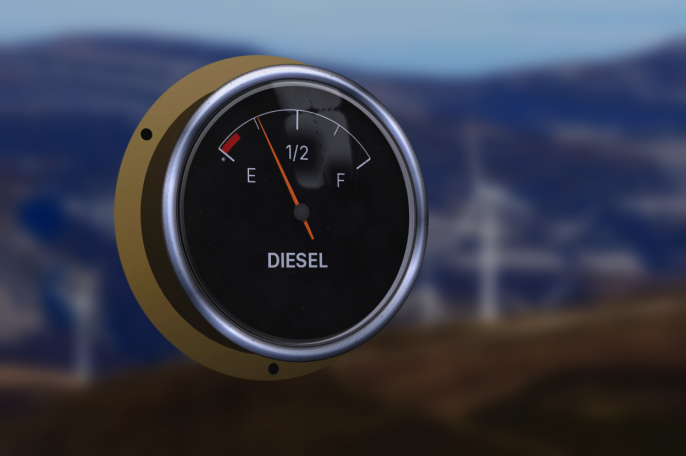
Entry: 0.25
